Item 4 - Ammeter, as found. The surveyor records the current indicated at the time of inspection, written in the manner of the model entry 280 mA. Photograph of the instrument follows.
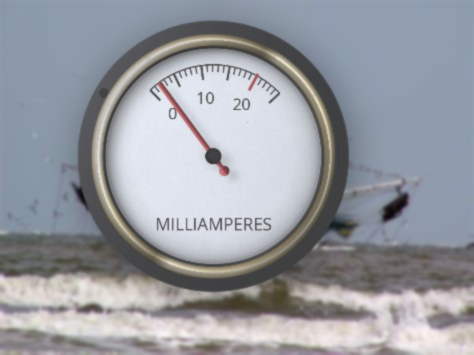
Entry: 2 mA
